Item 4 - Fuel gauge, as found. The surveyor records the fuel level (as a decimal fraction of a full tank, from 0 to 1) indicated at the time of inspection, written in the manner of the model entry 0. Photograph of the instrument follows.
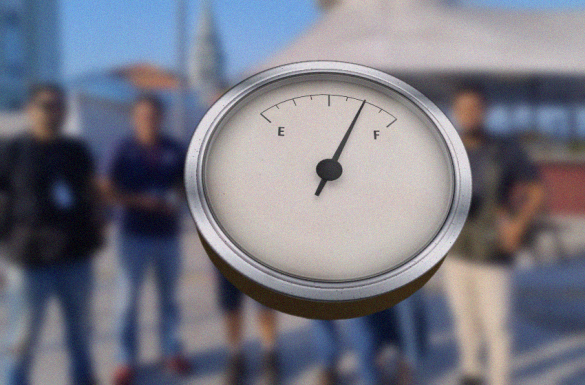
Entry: 0.75
